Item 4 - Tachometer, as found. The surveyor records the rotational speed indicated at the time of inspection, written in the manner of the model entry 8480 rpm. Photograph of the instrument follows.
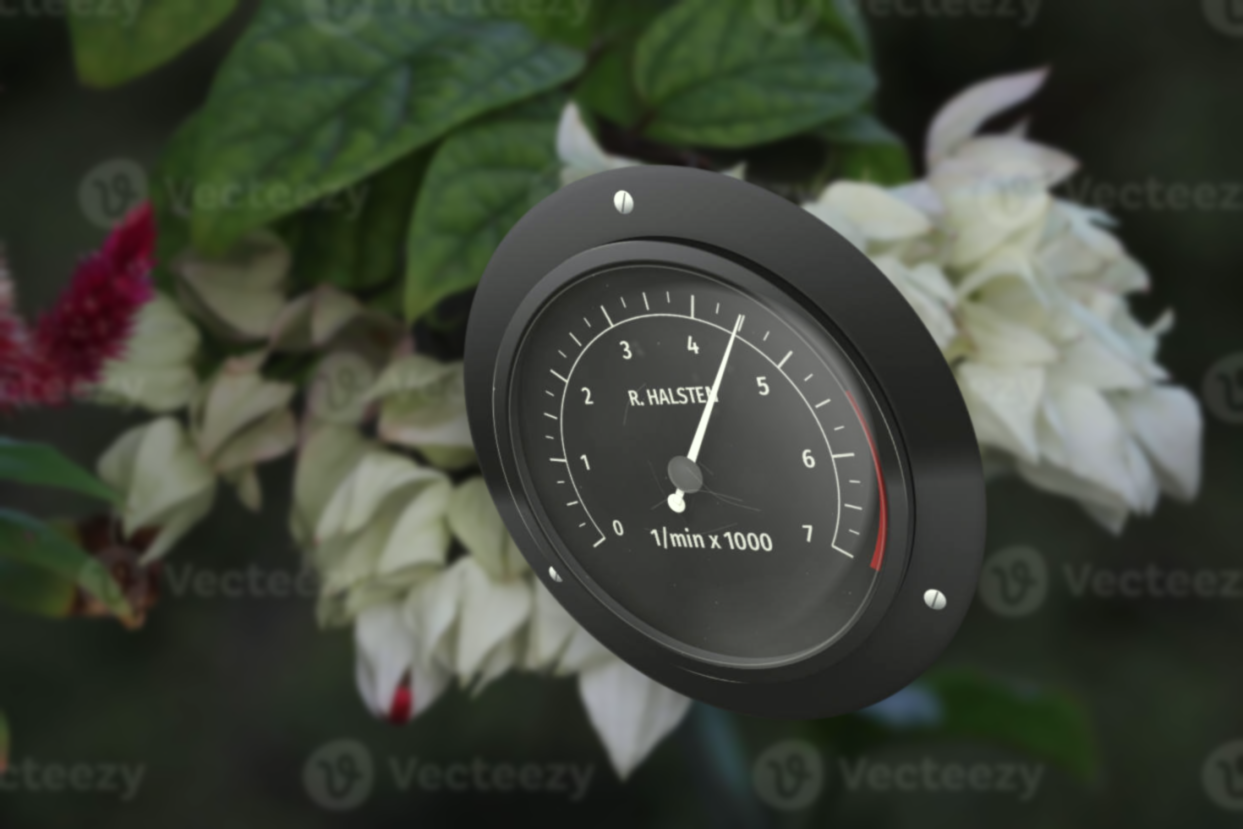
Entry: 4500 rpm
